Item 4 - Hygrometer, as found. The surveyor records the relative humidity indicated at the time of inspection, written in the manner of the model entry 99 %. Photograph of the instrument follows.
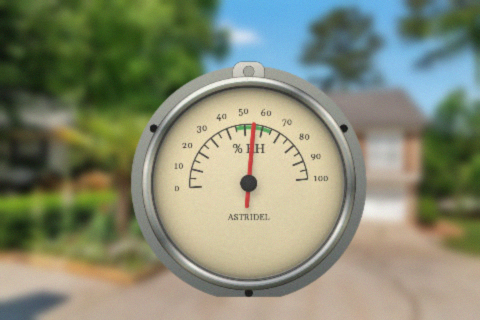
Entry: 55 %
